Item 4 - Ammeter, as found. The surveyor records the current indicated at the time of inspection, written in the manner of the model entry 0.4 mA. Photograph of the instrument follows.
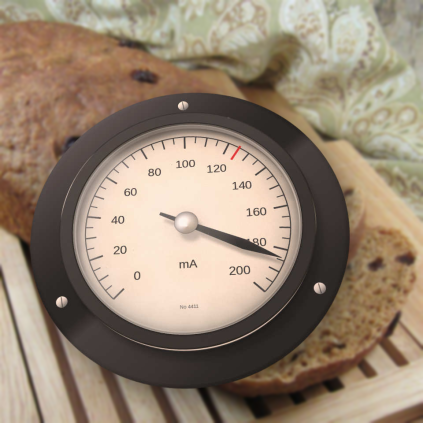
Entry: 185 mA
